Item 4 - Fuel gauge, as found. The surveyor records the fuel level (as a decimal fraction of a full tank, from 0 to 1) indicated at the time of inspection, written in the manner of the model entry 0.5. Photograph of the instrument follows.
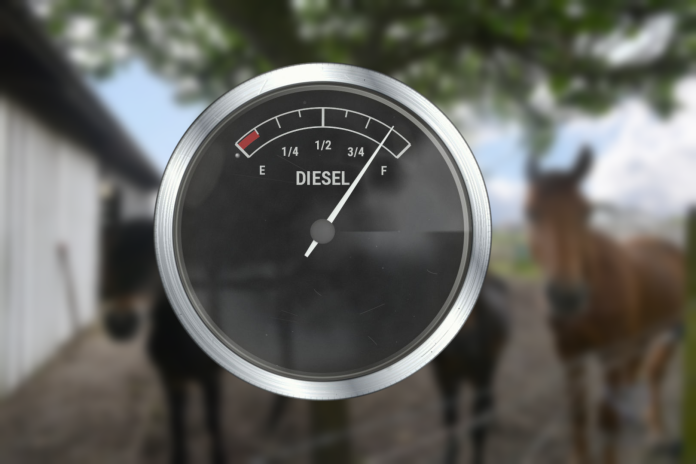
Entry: 0.875
